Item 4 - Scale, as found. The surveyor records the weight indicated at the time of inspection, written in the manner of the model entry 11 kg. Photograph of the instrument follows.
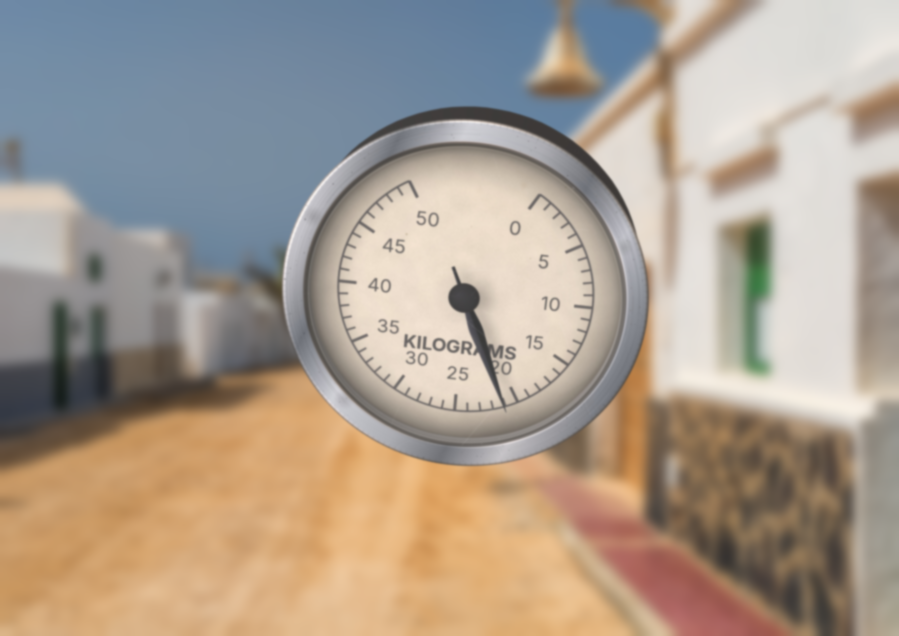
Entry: 21 kg
